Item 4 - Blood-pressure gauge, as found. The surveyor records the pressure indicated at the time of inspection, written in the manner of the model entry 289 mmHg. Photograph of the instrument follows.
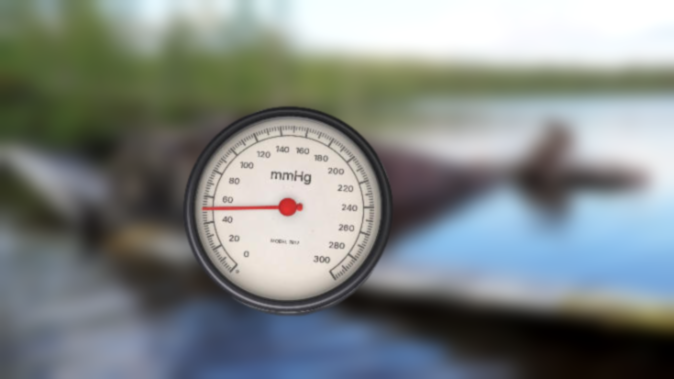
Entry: 50 mmHg
